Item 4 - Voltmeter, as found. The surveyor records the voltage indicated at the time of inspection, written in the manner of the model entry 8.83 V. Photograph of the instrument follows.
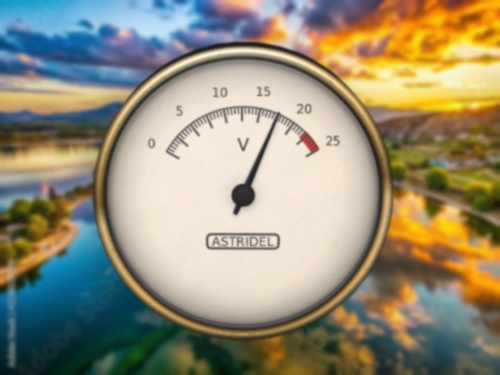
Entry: 17.5 V
